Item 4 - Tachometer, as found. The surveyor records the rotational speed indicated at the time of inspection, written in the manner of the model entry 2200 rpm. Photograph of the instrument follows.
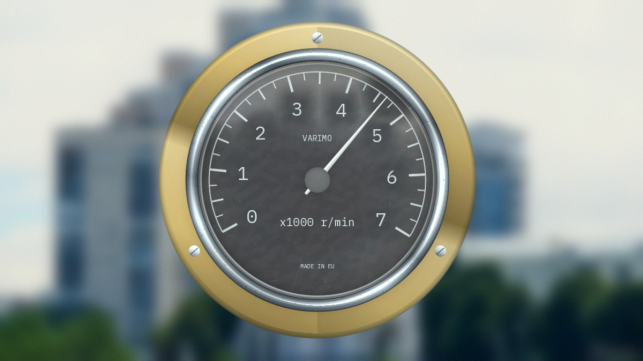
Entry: 4625 rpm
